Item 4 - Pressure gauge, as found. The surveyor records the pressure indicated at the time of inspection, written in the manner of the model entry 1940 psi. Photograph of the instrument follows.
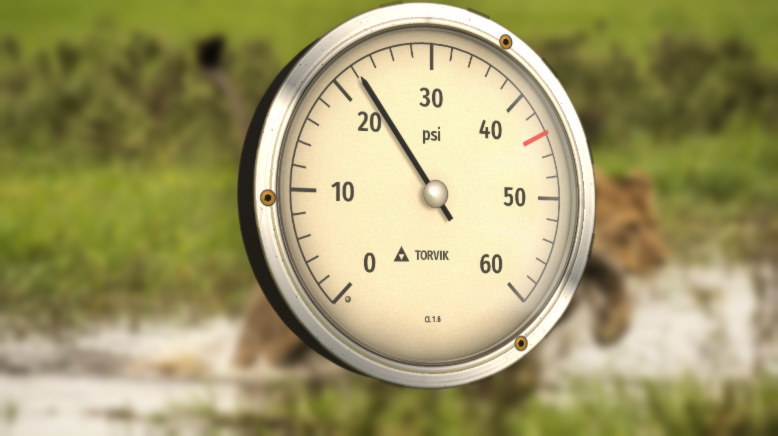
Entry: 22 psi
